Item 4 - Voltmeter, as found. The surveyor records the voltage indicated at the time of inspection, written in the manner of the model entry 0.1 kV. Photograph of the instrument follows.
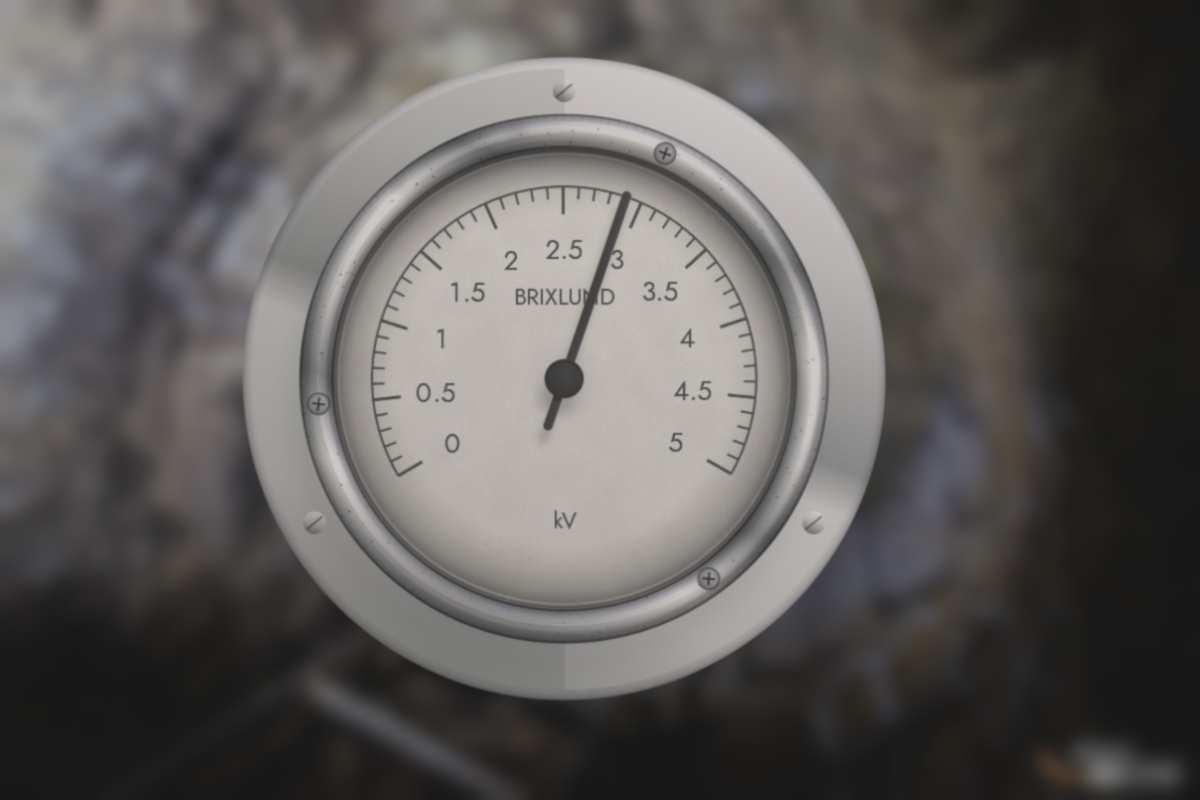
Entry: 2.9 kV
